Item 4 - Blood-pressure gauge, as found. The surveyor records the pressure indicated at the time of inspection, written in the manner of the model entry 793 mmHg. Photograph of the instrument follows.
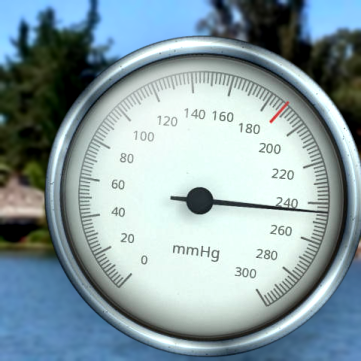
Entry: 244 mmHg
